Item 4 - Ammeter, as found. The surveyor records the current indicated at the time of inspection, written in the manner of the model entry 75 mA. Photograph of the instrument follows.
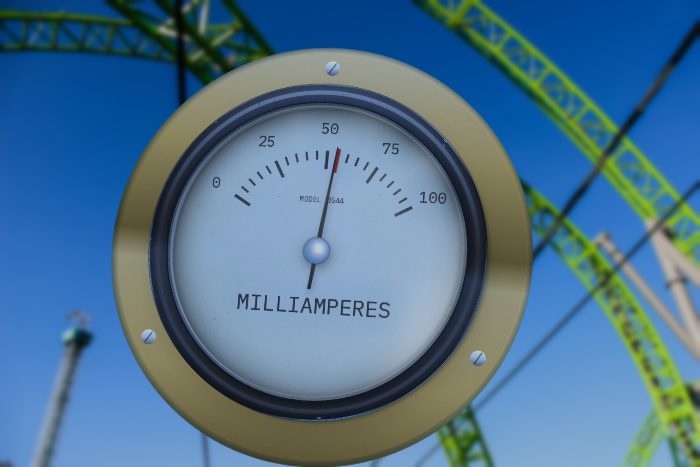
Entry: 55 mA
